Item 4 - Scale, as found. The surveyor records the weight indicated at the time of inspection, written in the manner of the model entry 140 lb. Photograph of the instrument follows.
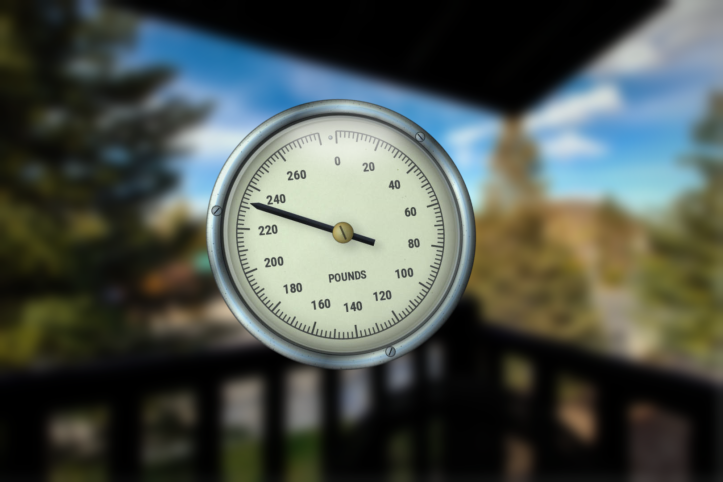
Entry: 232 lb
